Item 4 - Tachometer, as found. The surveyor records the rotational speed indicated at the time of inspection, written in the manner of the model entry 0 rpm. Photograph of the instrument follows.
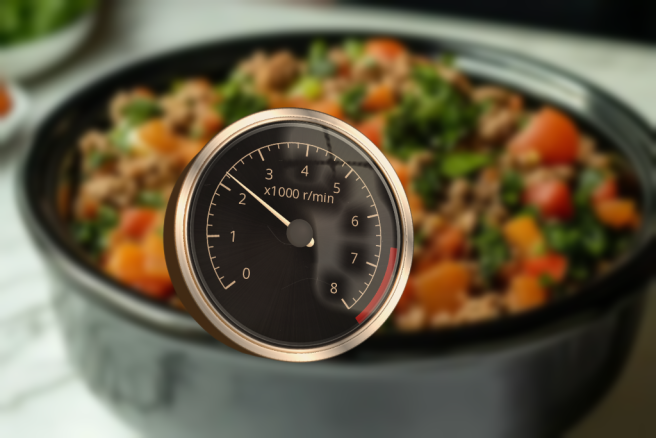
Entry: 2200 rpm
